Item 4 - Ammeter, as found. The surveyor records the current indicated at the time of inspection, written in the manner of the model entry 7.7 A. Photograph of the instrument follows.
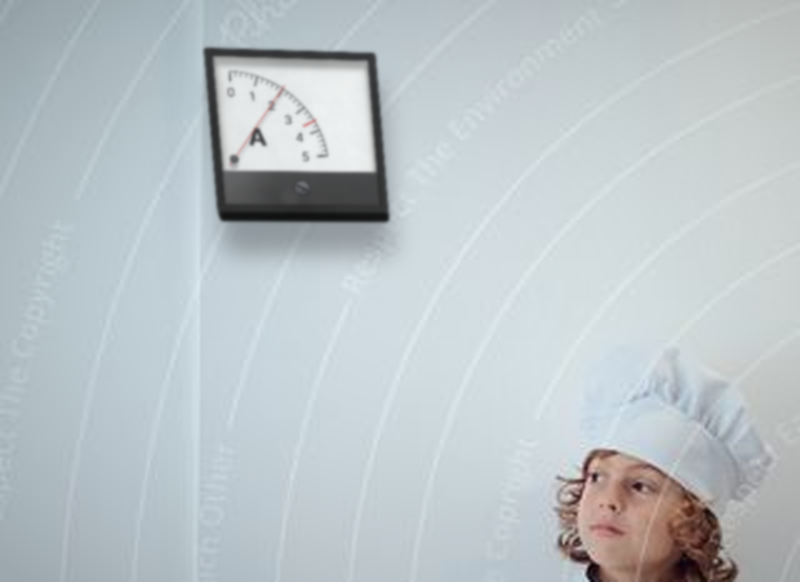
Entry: 2 A
